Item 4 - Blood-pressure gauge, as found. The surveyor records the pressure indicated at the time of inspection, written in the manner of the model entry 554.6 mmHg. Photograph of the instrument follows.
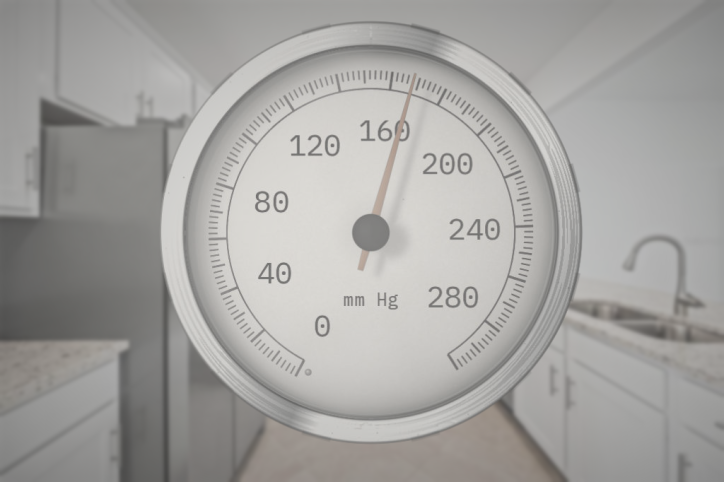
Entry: 168 mmHg
